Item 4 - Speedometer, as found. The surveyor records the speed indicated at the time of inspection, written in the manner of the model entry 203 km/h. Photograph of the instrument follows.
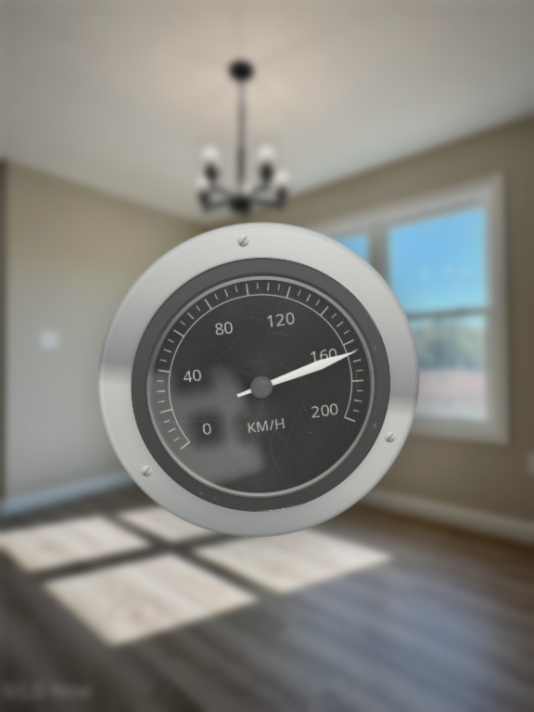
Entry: 165 km/h
